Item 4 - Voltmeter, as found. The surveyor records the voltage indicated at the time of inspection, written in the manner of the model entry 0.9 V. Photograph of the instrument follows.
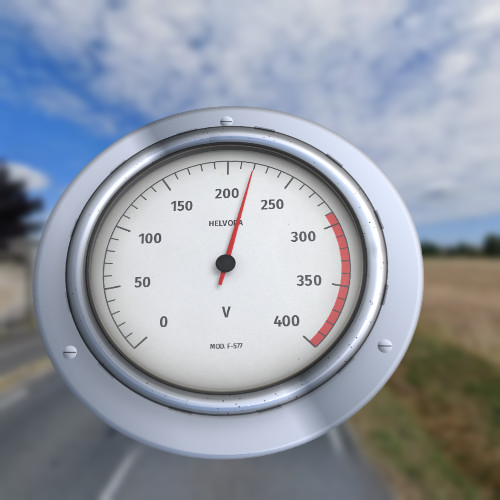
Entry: 220 V
